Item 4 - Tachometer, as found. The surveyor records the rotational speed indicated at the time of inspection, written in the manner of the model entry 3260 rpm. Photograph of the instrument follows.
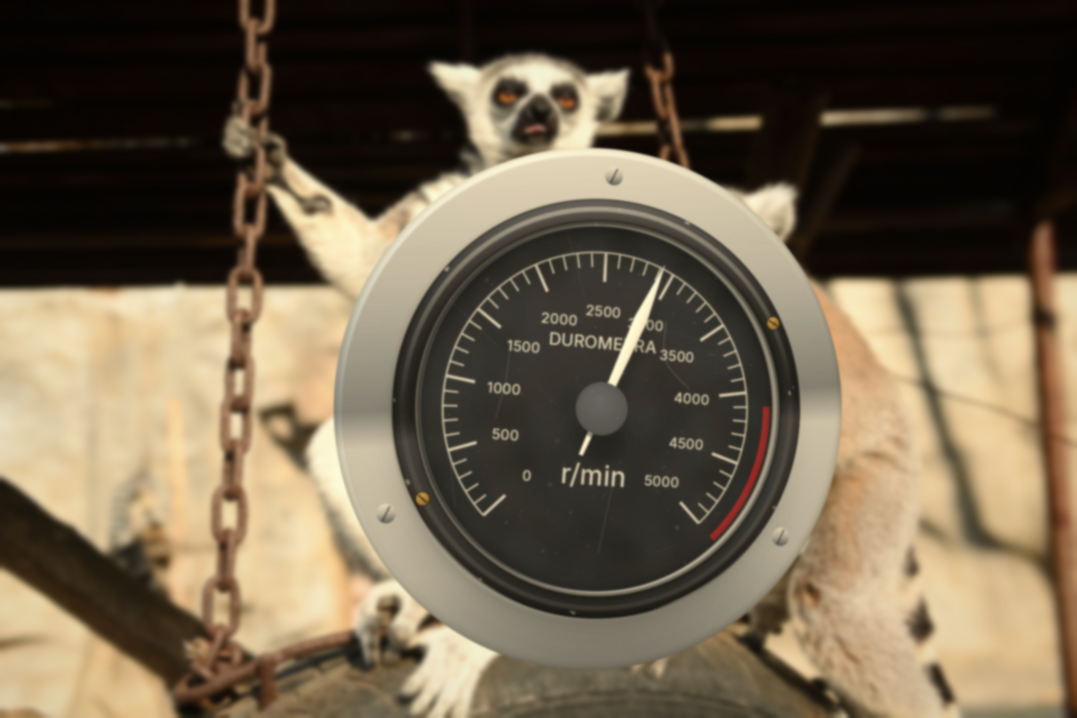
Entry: 2900 rpm
